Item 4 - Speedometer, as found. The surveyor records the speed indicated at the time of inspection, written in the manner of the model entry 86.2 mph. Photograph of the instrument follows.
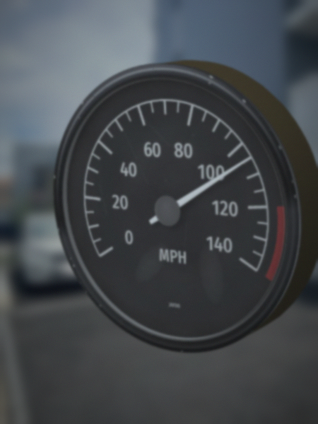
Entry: 105 mph
